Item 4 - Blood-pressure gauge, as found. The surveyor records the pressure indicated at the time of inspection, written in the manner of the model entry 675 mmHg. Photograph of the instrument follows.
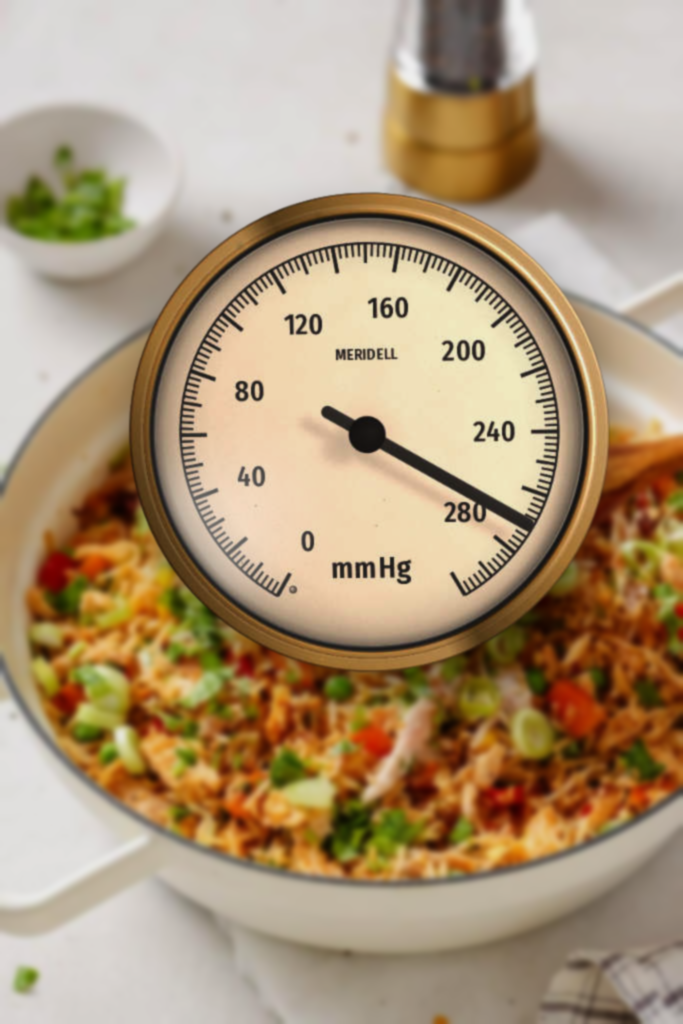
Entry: 270 mmHg
